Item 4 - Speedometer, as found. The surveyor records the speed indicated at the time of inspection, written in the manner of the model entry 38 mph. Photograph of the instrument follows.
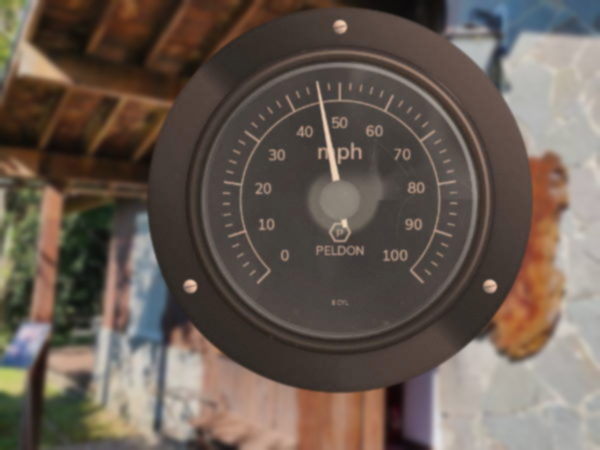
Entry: 46 mph
